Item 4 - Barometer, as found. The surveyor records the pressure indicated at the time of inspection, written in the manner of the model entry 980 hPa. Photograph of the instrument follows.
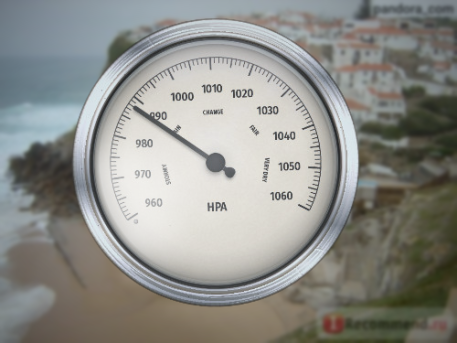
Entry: 988 hPa
